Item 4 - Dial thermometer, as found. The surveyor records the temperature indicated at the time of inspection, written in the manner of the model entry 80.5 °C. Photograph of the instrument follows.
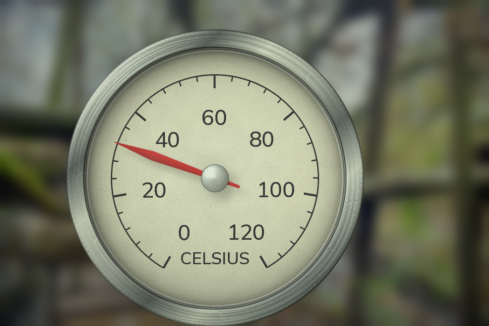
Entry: 32 °C
